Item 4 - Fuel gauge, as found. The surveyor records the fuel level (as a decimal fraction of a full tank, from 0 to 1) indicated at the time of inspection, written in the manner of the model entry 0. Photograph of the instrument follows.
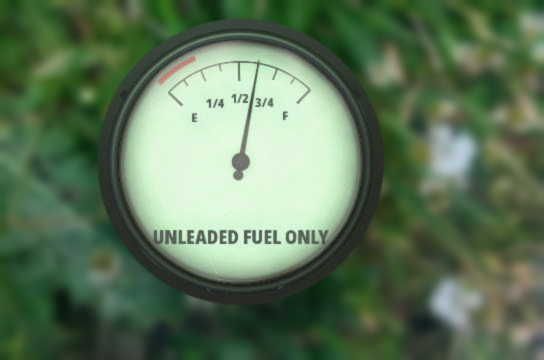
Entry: 0.625
